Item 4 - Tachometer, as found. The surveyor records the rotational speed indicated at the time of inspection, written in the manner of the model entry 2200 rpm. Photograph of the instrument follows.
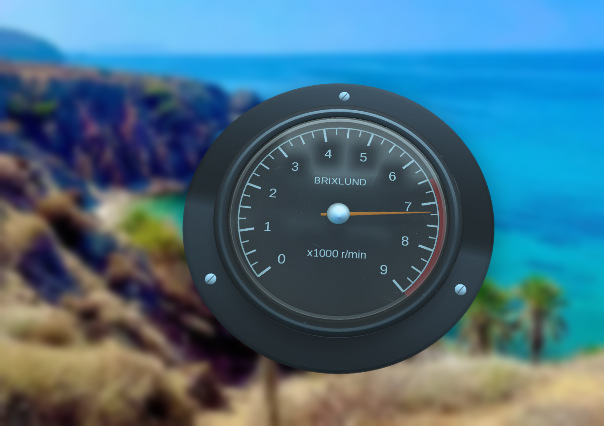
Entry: 7250 rpm
